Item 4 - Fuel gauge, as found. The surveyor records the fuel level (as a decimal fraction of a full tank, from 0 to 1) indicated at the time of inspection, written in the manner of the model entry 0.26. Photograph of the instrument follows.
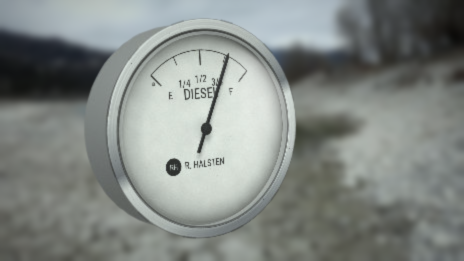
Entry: 0.75
